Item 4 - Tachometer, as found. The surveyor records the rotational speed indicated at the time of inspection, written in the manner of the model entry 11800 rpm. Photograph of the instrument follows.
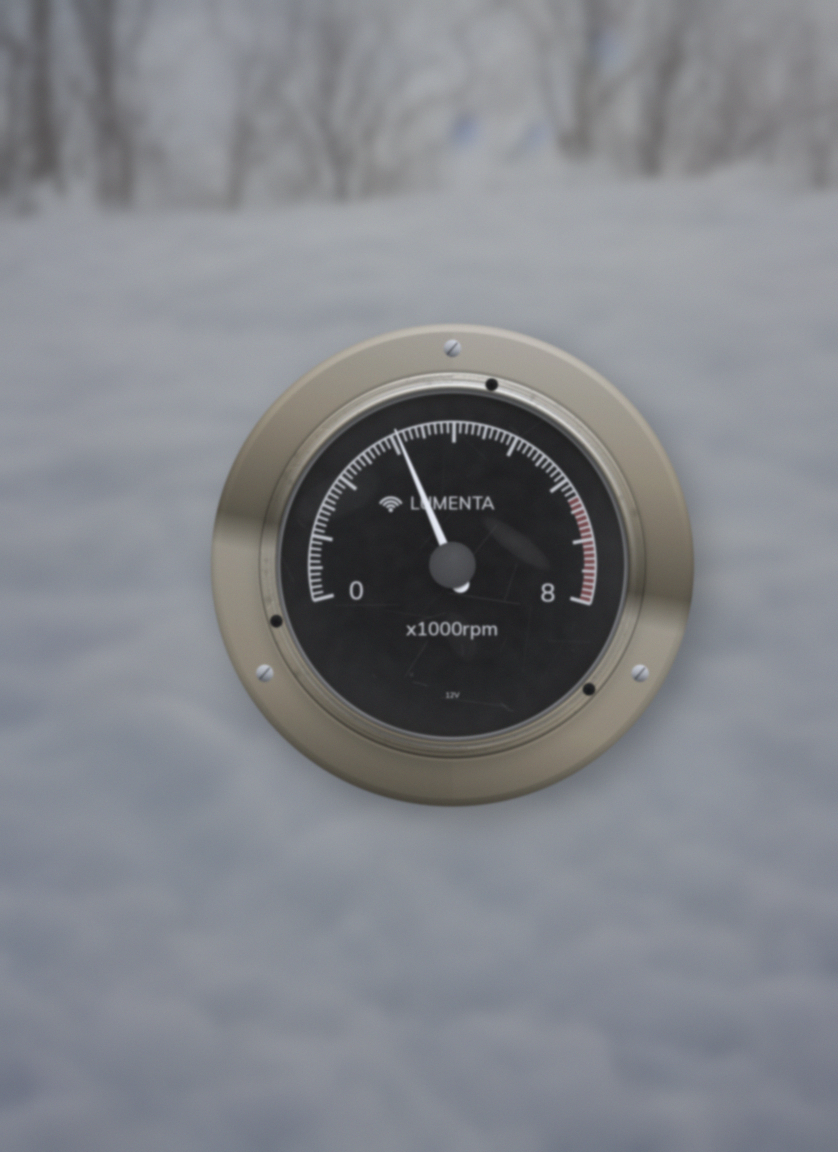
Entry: 3100 rpm
